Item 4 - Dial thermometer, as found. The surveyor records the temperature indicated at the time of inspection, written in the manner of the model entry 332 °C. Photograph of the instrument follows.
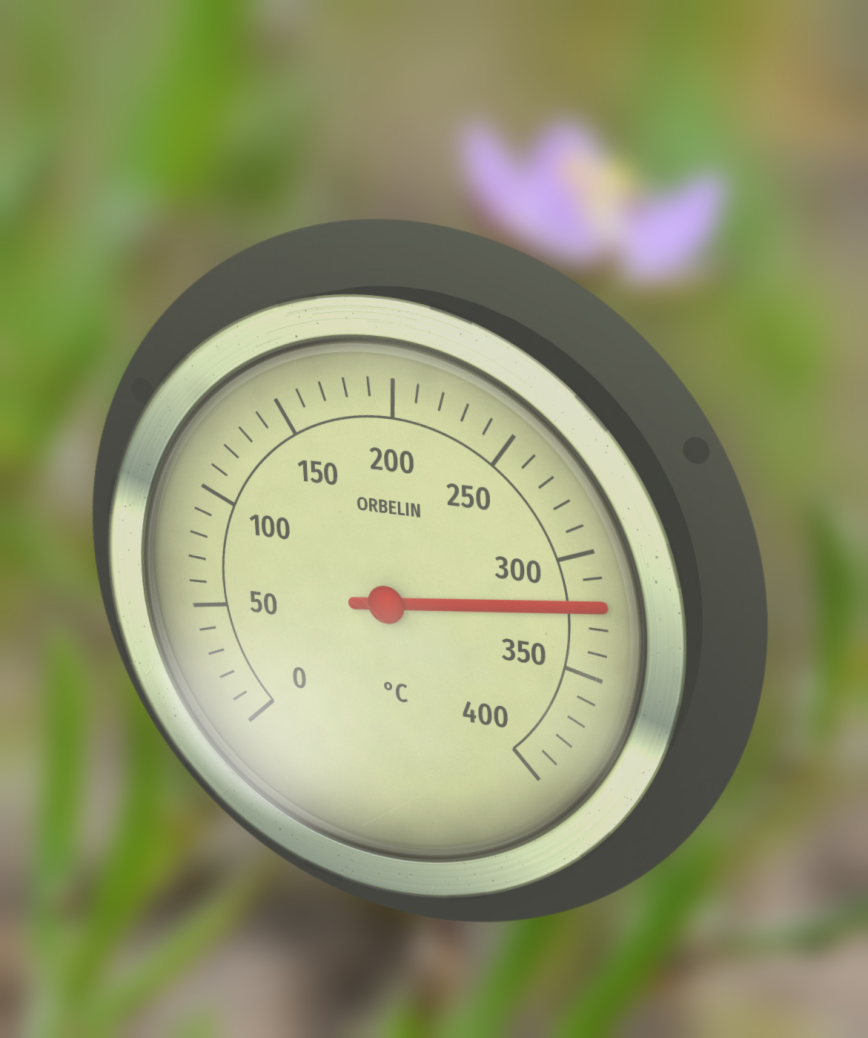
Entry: 320 °C
